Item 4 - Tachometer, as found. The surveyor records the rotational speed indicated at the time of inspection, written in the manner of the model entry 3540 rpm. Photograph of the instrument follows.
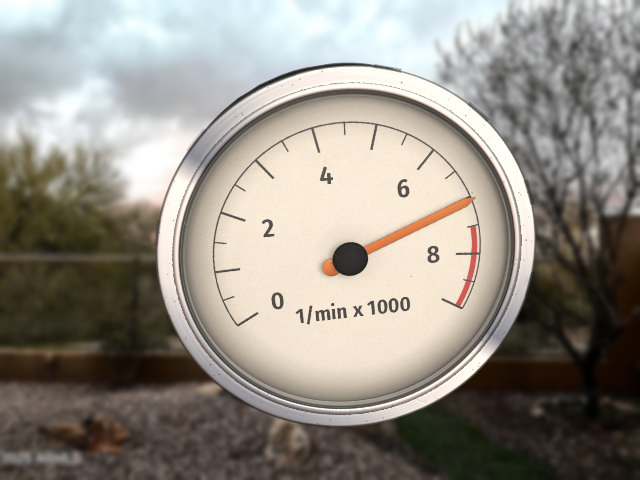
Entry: 7000 rpm
